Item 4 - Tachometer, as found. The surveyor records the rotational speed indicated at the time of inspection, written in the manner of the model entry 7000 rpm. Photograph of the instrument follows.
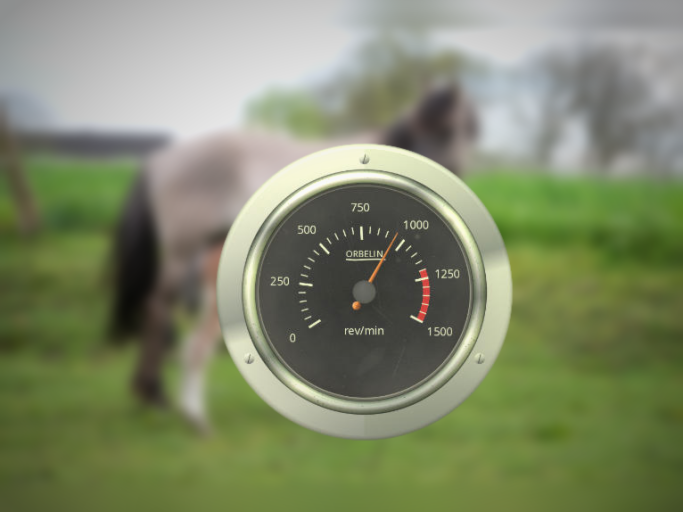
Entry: 950 rpm
